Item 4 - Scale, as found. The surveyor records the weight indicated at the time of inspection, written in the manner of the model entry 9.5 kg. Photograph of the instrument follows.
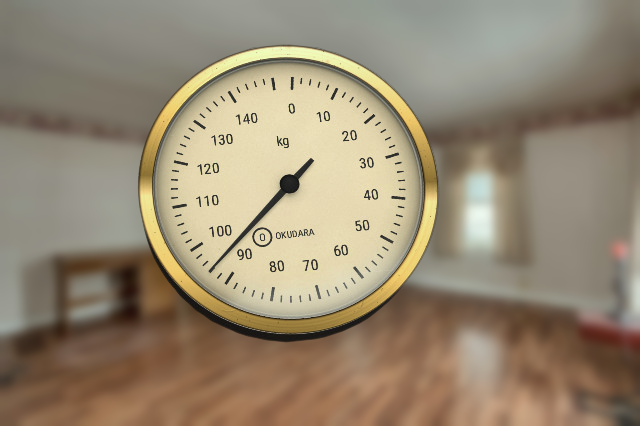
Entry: 94 kg
